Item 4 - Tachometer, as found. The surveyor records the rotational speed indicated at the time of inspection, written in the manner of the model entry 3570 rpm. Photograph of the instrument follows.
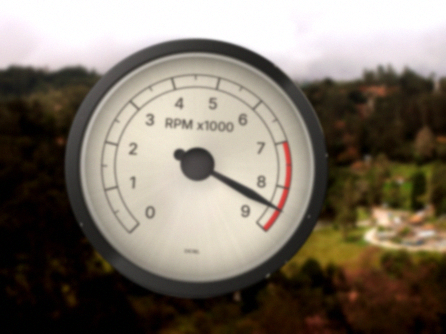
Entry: 8500 rpm
